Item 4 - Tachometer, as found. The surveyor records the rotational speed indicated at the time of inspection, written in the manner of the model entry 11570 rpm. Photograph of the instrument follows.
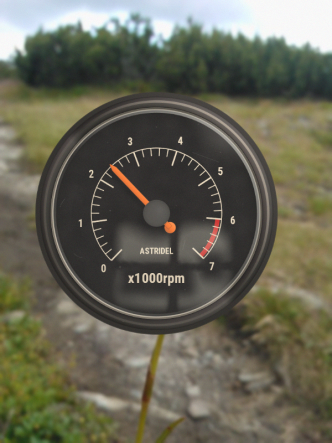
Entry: 2400 rpm
